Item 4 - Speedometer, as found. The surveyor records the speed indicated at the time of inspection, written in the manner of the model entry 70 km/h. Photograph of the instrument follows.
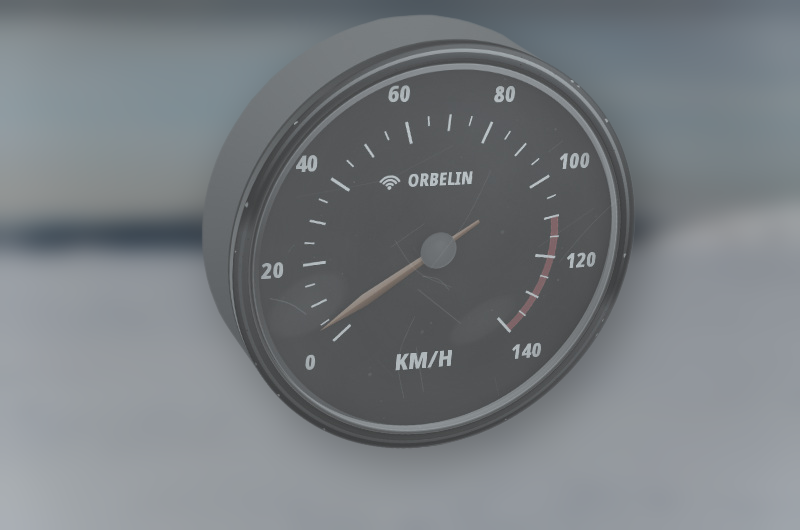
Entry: 5 km/h
